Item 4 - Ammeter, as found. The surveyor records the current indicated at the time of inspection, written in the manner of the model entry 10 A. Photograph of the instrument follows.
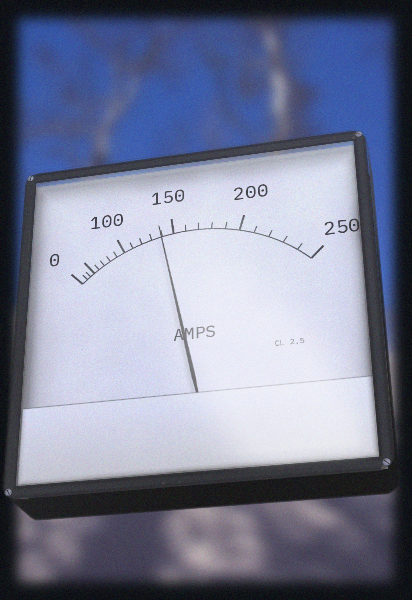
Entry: 140 A
